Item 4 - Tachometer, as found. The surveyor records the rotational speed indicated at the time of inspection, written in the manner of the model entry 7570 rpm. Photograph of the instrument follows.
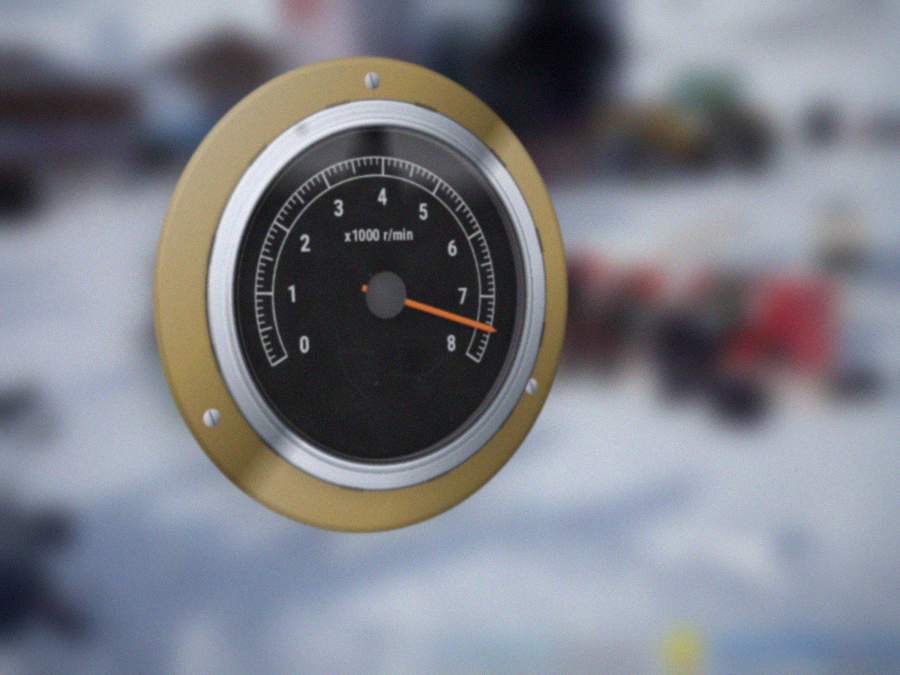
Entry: 7500 rpm
